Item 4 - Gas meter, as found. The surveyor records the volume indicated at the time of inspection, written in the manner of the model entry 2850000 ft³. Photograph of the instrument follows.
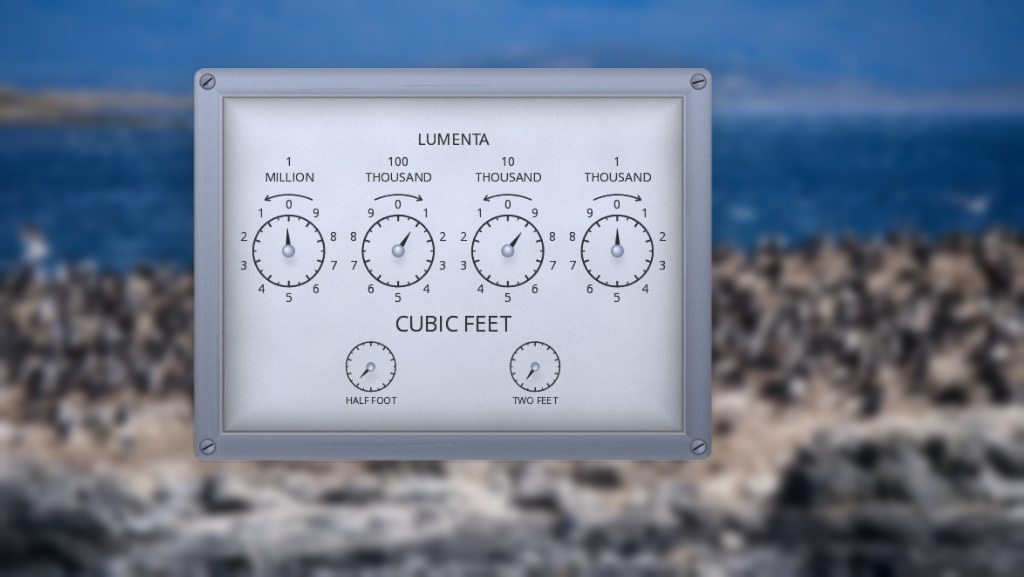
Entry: 9000 ft³
